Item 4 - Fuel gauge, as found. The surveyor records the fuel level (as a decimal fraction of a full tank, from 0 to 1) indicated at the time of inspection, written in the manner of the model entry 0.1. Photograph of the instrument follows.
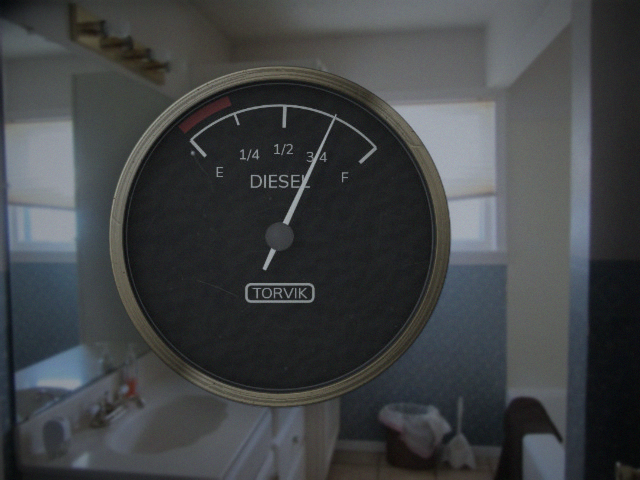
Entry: 0.75
